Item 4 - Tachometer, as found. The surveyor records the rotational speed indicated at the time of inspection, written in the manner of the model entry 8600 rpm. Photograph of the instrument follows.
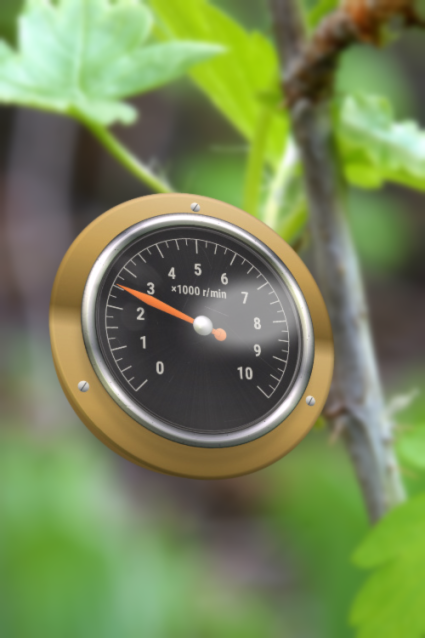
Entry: 2500 rpm
